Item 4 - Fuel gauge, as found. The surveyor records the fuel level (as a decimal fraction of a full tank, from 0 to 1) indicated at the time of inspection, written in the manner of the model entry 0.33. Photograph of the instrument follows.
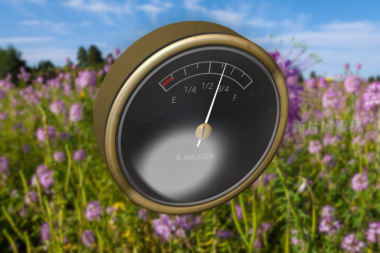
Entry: 0.625
